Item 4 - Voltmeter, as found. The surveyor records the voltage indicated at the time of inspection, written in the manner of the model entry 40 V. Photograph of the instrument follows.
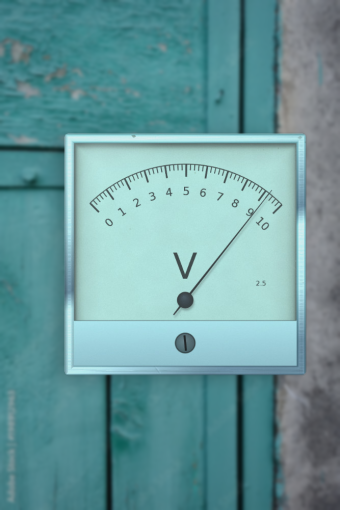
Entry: 9.2 V
